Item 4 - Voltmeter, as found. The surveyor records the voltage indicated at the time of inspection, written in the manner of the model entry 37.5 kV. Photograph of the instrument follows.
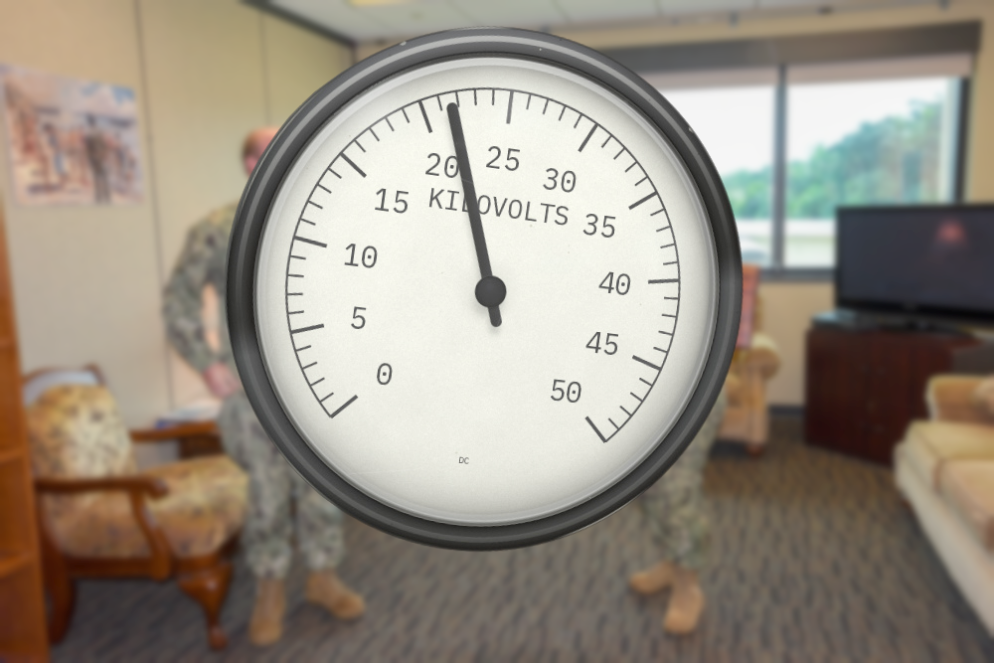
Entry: 21.5 kV
